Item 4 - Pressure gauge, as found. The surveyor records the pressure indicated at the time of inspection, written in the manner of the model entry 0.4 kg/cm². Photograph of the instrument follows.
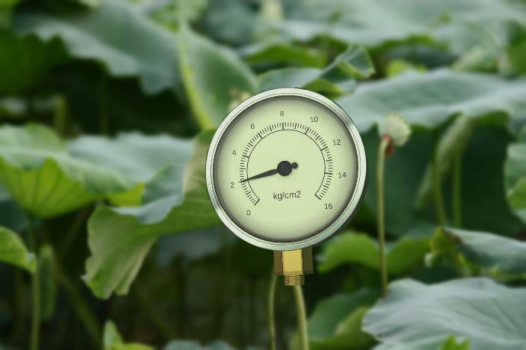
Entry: 2 kg/cm²
